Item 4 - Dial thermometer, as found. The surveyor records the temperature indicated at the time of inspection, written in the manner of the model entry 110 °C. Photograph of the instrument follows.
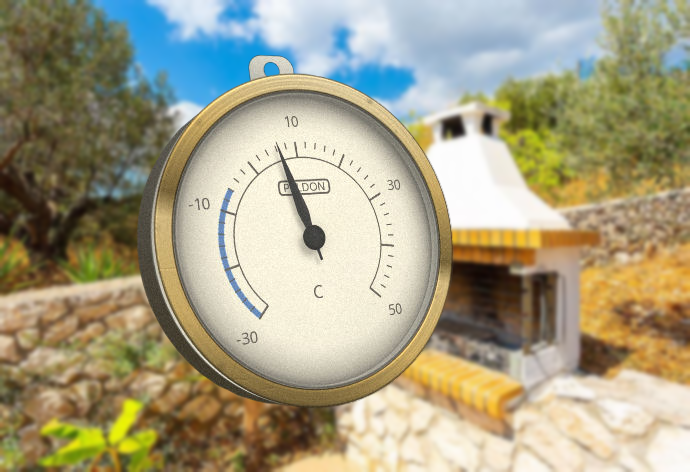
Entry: 6 °C
